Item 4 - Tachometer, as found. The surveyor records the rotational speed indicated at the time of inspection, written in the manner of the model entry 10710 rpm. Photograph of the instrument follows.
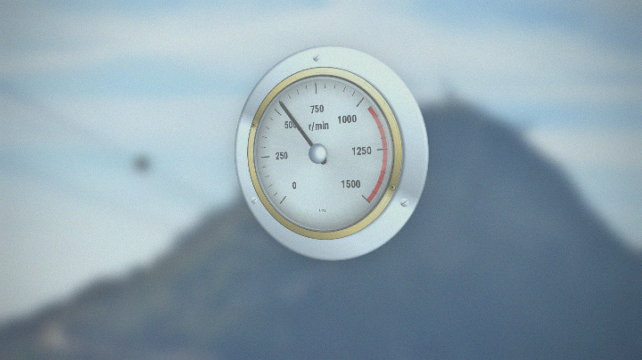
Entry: 550 rpm
